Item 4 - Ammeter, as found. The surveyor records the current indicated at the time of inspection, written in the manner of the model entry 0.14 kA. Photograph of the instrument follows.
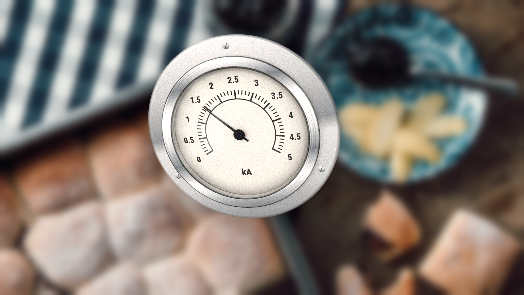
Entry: 1.5 kA
